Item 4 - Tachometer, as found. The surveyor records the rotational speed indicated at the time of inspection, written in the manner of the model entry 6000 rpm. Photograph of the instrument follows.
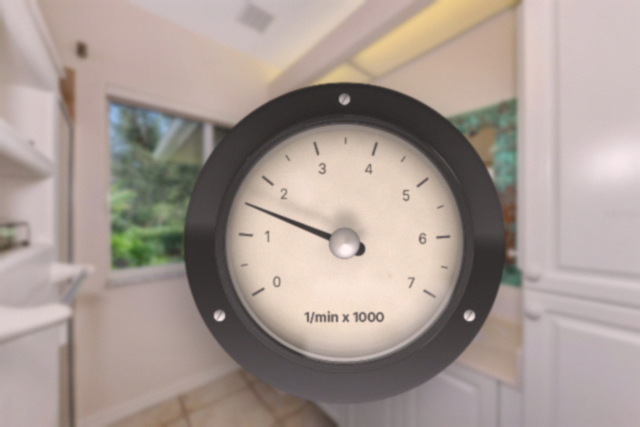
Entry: 1500 rpm
